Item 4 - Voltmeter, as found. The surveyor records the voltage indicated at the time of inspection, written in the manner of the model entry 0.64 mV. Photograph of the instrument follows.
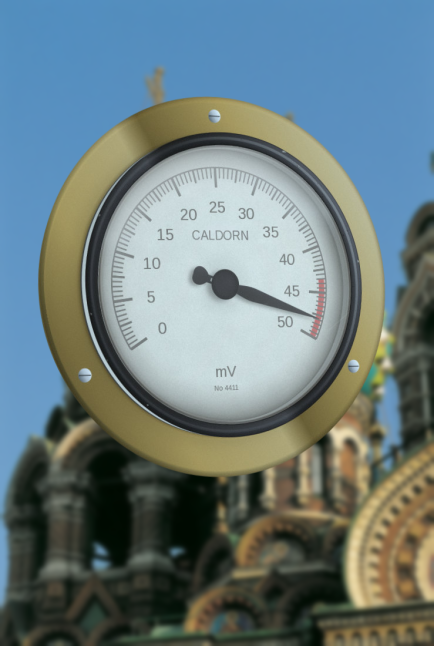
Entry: 48 mV
